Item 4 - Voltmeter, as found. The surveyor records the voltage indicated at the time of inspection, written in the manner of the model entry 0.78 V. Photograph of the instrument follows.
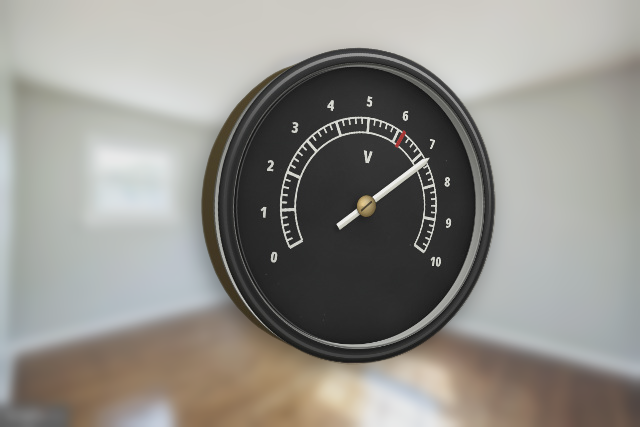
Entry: 7.2 V
